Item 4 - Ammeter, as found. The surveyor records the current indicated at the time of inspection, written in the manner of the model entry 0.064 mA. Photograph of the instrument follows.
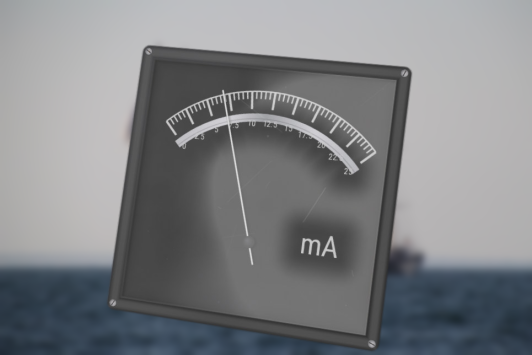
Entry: 7 mA
